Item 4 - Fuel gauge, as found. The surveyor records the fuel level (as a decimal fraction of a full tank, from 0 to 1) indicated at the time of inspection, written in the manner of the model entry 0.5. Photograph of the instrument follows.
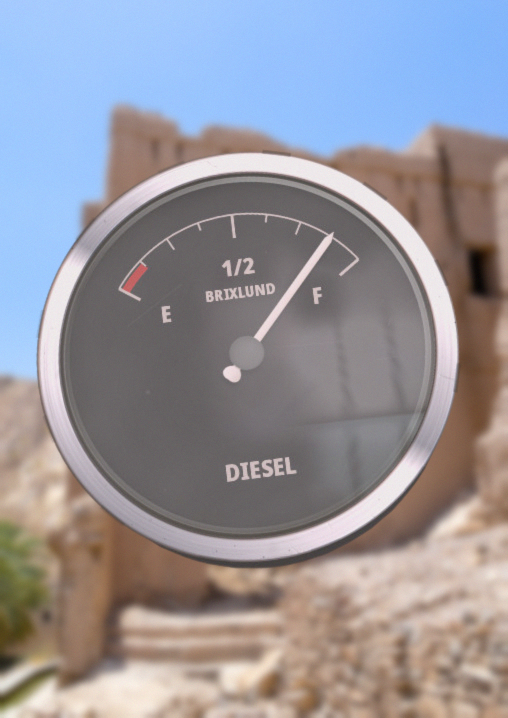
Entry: 0.875
